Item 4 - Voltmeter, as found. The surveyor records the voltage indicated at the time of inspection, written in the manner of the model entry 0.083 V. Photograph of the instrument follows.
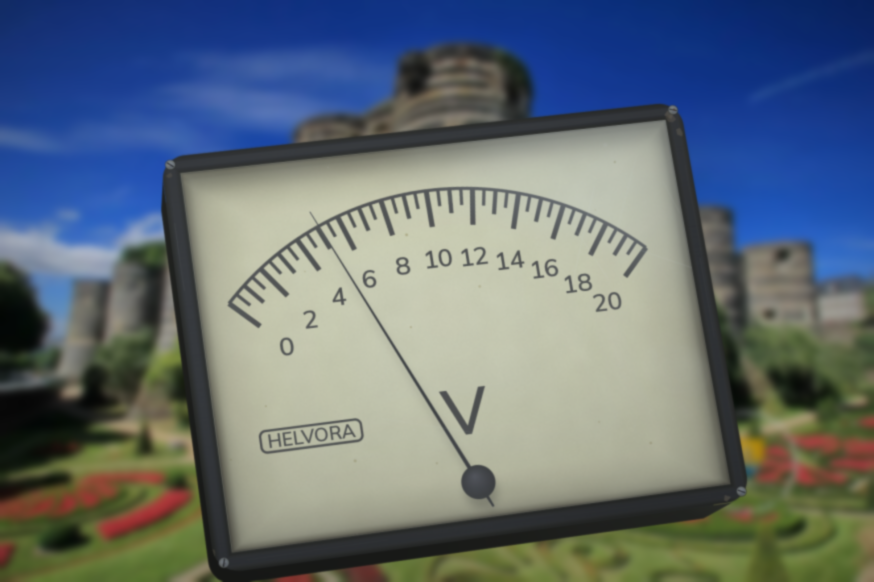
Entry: 5 V
